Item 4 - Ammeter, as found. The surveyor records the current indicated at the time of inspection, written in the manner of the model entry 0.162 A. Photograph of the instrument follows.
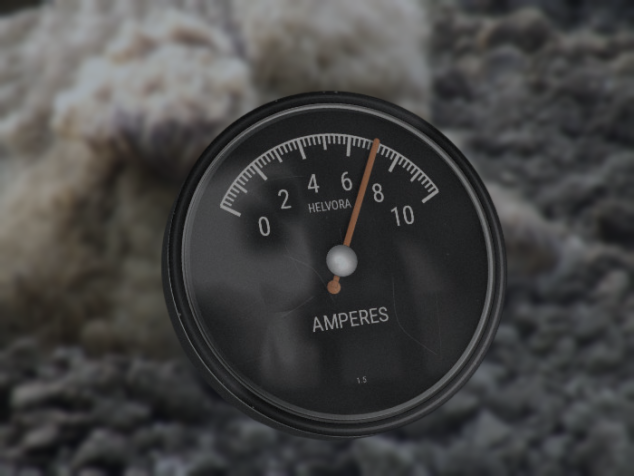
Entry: 7 A
